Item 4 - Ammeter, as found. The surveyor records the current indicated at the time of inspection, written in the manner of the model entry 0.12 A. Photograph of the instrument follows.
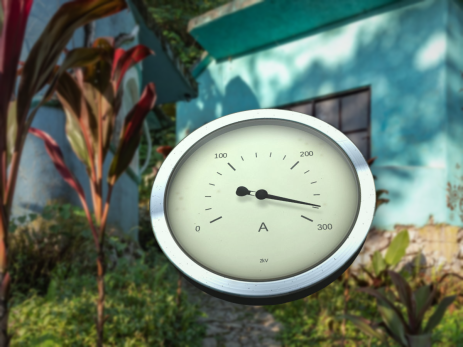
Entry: 280 A
